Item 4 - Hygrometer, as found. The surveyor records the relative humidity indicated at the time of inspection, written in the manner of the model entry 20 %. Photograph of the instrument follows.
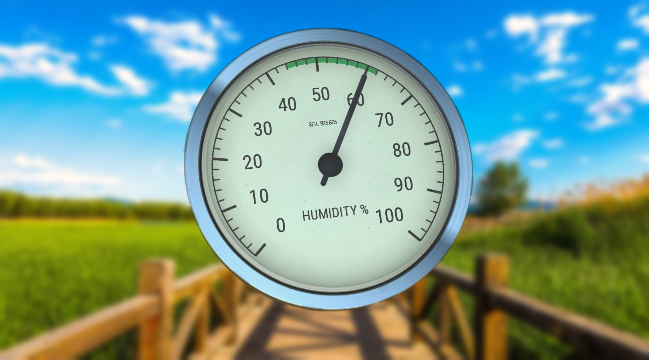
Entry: 60 %
